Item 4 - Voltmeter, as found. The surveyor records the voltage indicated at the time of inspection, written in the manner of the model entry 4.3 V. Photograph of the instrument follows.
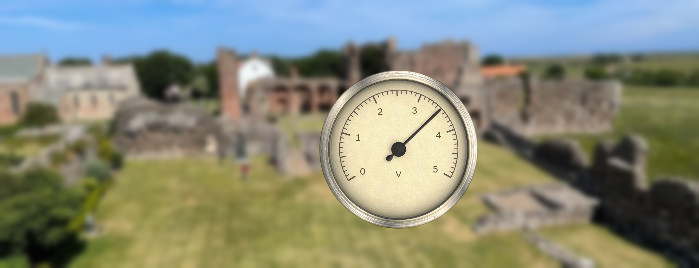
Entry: 3.5 V
